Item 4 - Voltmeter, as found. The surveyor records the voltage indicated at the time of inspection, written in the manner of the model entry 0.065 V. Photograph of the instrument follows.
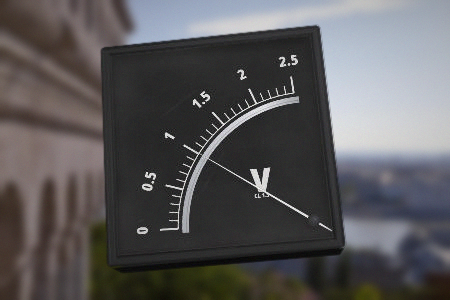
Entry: 1 V
